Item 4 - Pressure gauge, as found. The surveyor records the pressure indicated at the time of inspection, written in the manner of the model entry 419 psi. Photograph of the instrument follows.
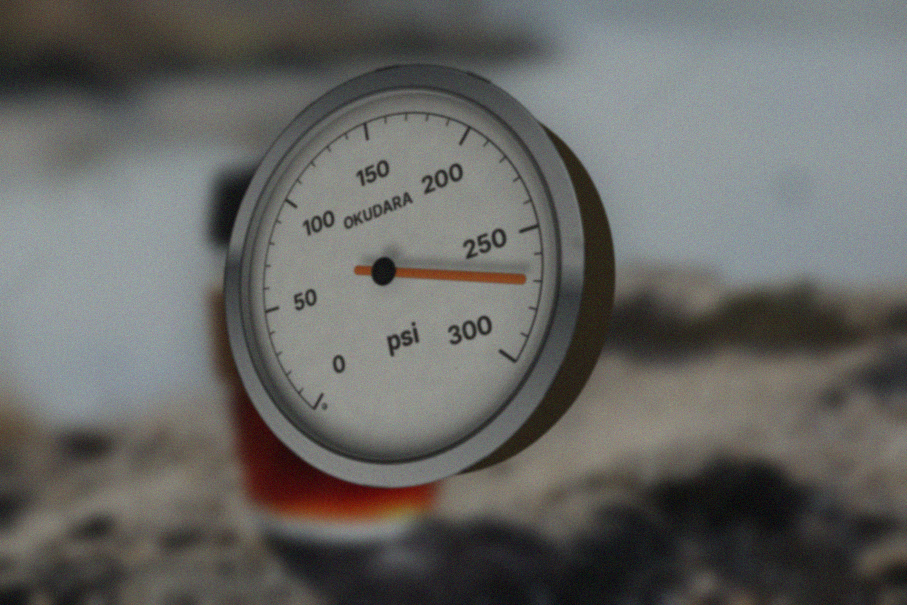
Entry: 270 psi
